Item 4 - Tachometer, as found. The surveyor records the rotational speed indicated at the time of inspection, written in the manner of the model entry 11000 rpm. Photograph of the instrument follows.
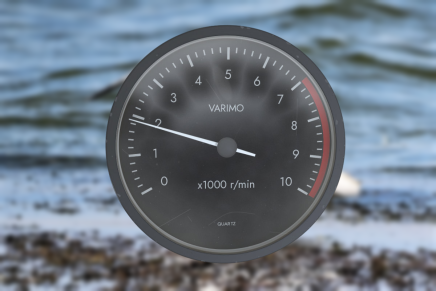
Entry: 1900 rpm
